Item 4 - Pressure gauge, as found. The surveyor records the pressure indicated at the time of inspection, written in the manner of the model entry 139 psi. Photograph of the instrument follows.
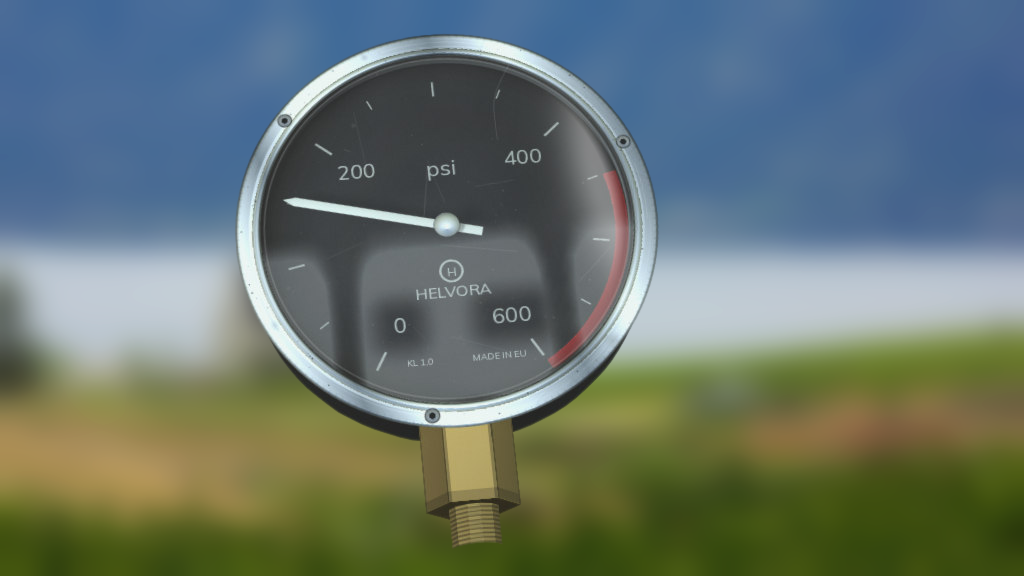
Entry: 150 psi
